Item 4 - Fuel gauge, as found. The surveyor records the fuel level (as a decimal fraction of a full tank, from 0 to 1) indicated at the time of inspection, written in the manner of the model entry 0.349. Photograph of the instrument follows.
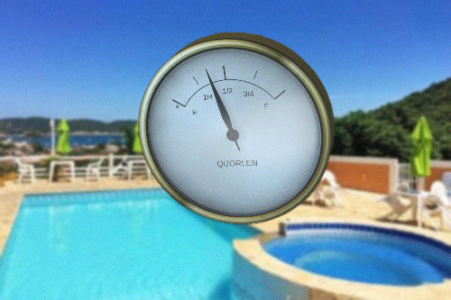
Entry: 0.375
